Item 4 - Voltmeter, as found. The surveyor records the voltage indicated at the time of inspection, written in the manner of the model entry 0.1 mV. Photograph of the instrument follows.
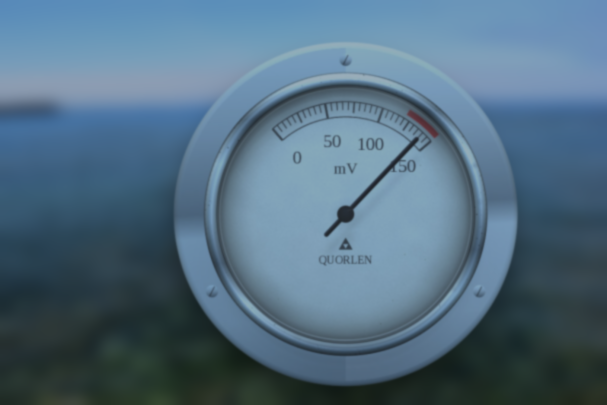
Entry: 140 mV
